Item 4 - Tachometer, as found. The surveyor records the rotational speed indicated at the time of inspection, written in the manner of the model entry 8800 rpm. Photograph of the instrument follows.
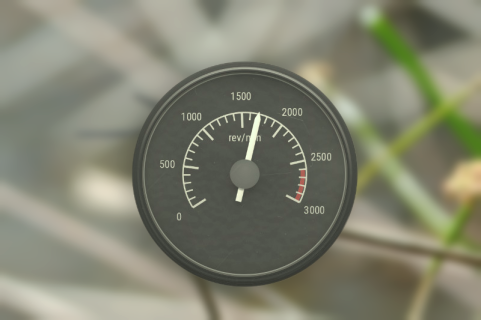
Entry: 1700 rpm
